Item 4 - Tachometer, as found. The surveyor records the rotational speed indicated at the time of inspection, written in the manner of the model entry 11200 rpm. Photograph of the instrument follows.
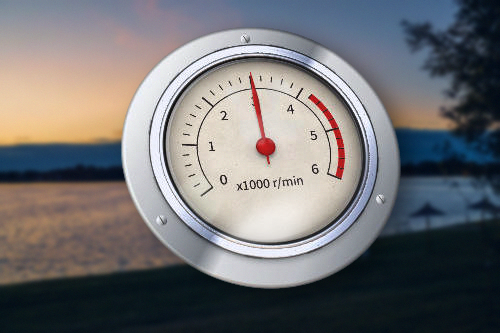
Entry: 3000 rpm
